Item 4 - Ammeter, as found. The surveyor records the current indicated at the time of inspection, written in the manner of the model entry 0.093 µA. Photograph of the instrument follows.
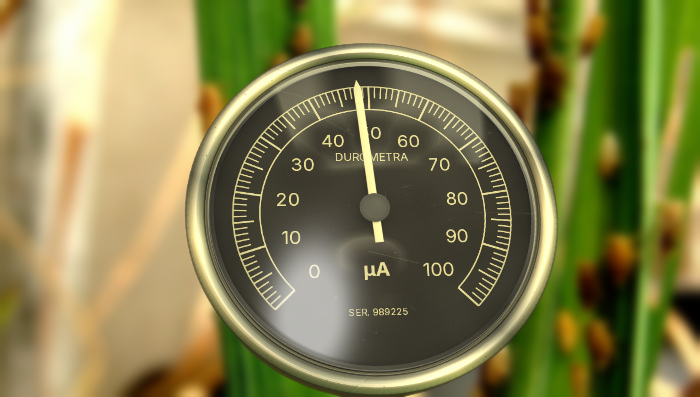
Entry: 48 µA
